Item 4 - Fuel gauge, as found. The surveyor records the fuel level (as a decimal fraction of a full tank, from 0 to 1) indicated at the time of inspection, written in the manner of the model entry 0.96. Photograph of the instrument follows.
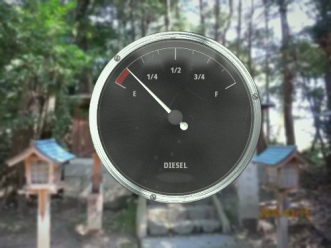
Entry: 0.125
